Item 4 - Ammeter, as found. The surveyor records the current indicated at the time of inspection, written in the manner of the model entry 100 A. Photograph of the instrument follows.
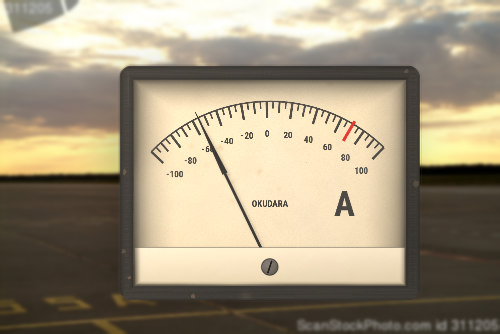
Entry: -55 A
